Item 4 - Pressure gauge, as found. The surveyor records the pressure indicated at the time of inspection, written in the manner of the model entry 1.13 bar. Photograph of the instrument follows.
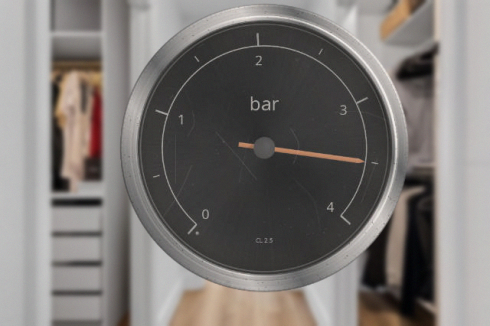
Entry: 3.5 bar
